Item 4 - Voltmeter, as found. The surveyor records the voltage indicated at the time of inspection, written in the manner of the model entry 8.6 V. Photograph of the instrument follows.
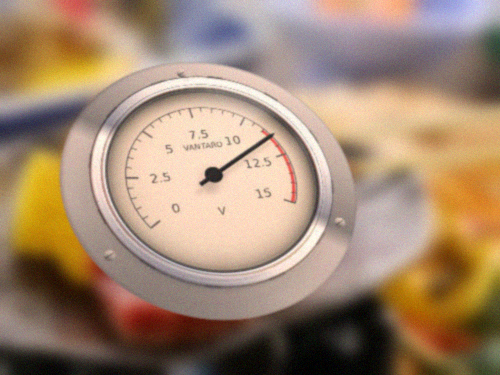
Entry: 11.5 V
